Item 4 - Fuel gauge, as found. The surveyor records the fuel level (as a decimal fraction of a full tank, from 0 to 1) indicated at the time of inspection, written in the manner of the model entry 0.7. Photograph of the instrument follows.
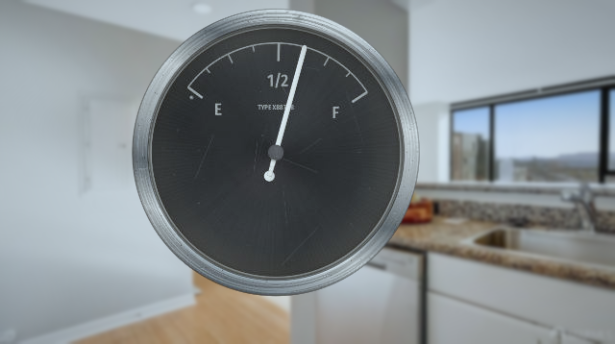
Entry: 0.625
